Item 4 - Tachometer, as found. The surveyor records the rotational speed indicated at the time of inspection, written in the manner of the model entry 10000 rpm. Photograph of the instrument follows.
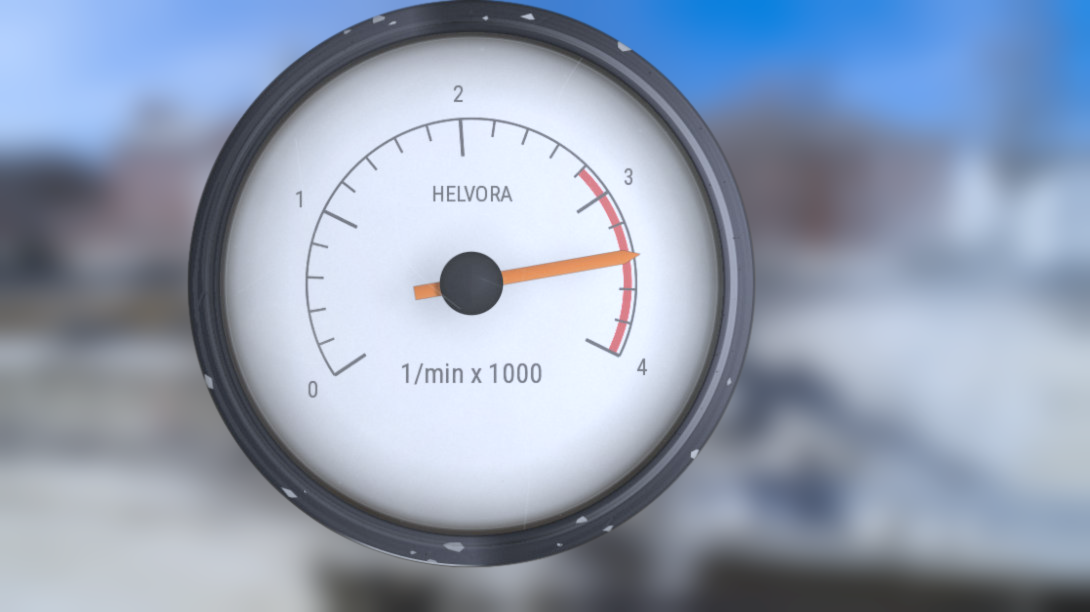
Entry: 3400 rpm
